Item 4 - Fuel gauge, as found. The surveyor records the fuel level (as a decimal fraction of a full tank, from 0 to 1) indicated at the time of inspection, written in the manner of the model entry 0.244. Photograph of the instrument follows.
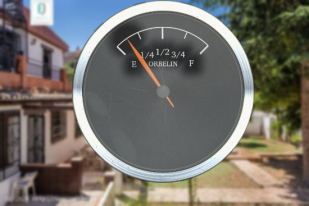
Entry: 0.125
